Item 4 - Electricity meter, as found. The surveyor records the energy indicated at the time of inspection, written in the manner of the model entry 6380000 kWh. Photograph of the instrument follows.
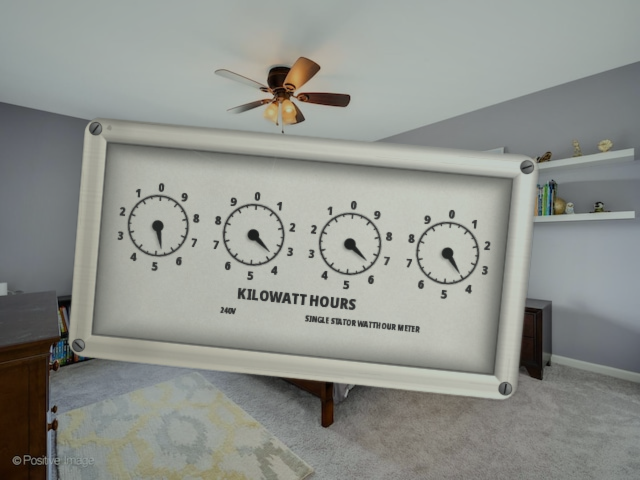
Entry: 5364 kWh
